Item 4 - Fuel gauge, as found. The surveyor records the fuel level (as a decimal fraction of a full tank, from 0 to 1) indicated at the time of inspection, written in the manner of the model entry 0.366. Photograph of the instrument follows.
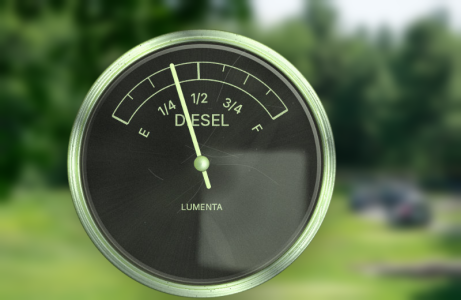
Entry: 0.375
